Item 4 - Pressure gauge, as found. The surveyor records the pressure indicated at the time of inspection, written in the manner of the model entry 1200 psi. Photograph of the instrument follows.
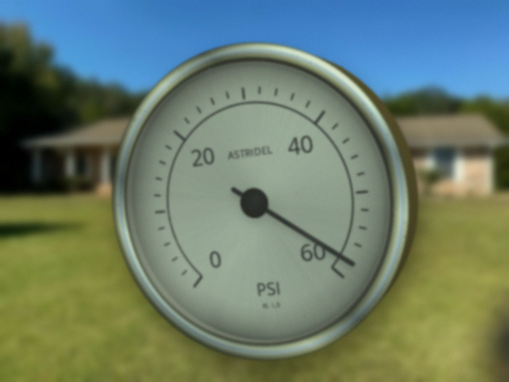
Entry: 58 psi
